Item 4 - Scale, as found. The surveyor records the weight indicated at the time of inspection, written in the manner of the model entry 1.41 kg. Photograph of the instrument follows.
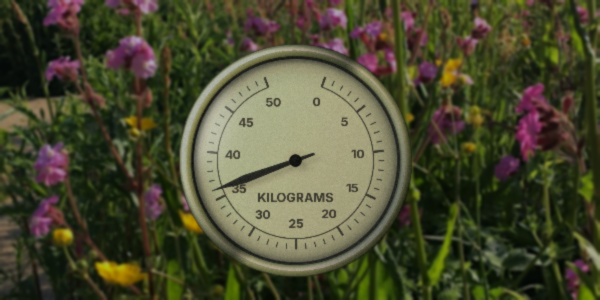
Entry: 36 kg
